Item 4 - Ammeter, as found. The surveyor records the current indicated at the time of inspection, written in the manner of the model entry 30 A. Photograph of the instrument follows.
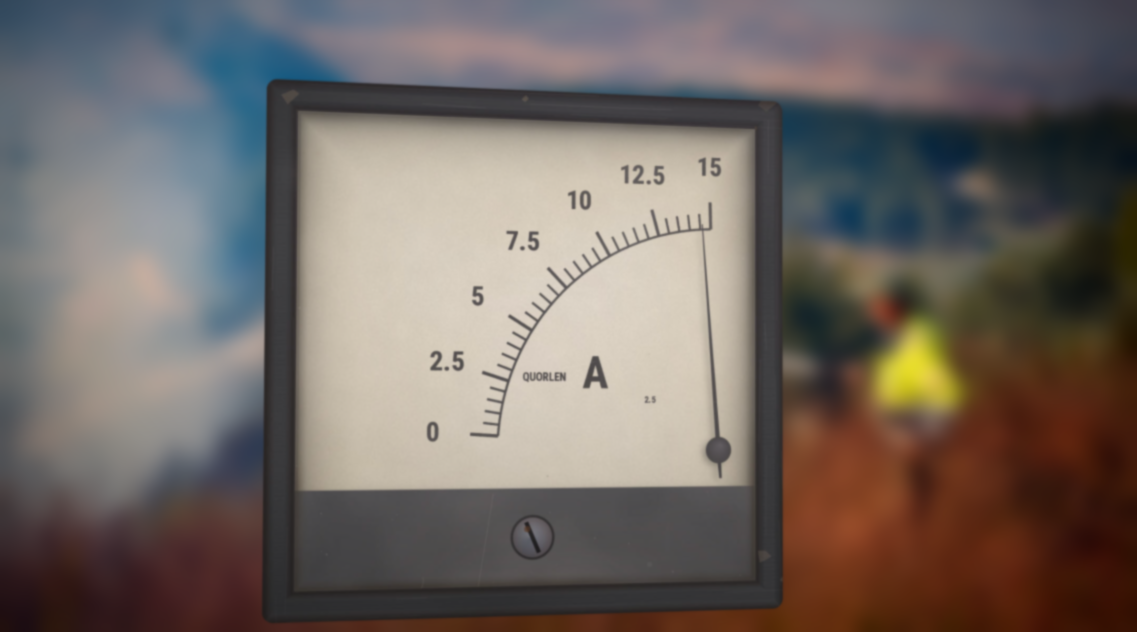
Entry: 14.5 A
